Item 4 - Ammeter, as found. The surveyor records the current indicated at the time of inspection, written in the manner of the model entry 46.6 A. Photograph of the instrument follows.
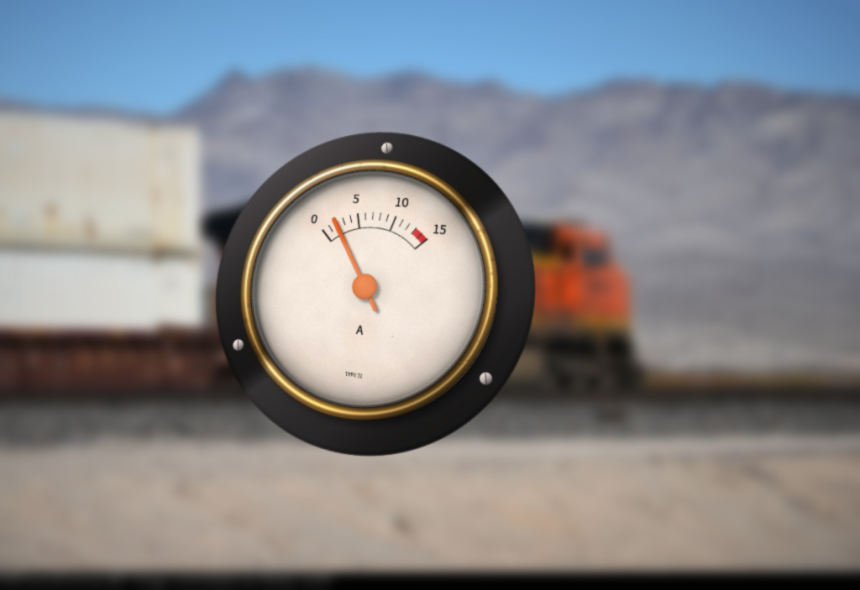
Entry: 2 A
